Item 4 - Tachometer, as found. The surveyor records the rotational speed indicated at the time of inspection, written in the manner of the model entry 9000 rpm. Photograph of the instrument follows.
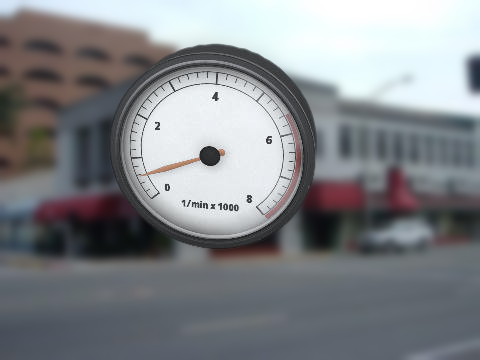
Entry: 600 rpm
